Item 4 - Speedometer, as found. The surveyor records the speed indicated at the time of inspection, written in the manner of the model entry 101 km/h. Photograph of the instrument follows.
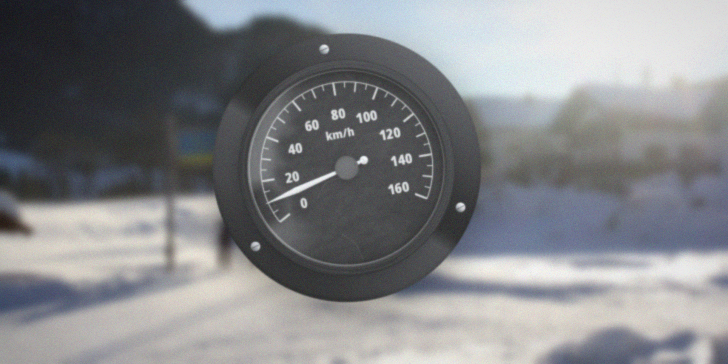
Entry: 10 km/h
